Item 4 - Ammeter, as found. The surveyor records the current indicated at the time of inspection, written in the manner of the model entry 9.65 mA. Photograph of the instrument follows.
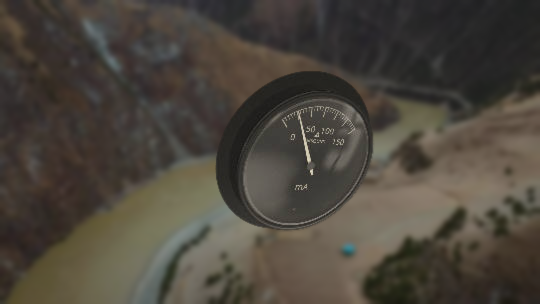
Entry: 25 mA
